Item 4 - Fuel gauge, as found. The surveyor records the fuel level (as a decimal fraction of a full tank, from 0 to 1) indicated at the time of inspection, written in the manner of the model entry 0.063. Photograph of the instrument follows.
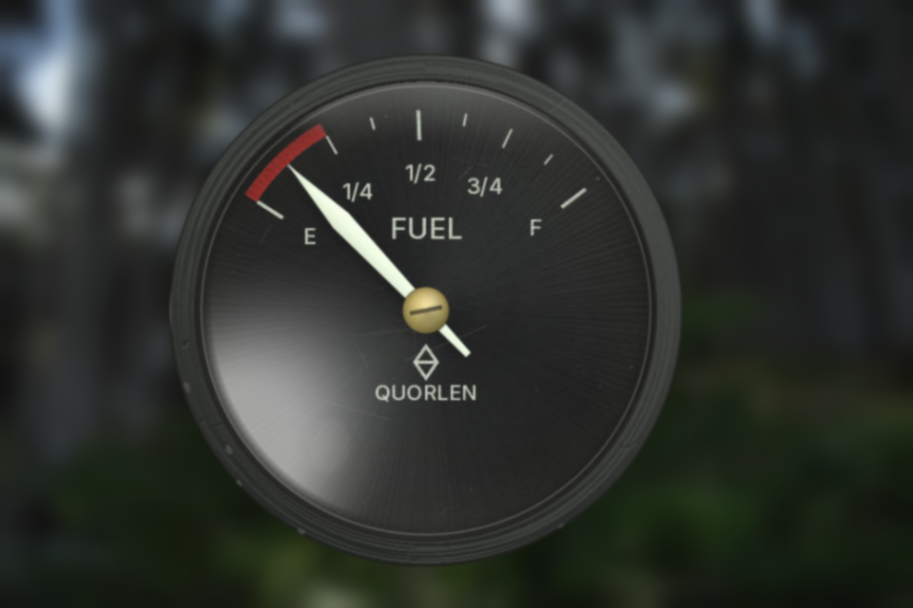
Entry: 0.125
